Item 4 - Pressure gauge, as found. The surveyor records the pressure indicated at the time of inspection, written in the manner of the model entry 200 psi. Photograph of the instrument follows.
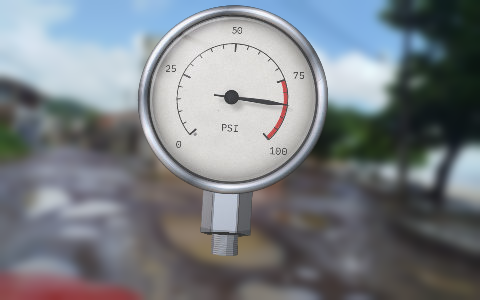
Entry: 85 psi
